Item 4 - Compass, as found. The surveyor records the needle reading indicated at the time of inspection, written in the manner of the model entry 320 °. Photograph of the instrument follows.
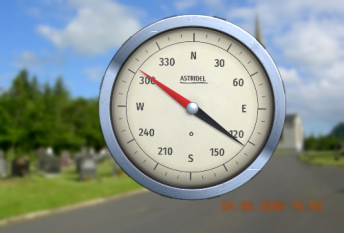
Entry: 305 °
